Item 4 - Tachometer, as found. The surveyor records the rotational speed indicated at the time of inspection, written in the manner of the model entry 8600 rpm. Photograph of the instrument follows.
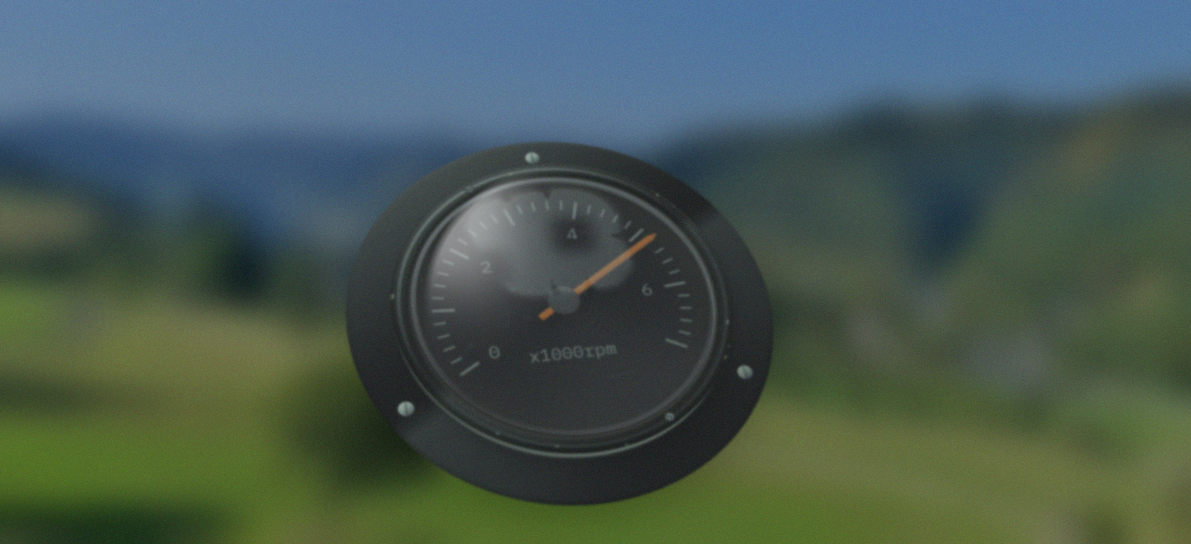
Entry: 5200 rpm
